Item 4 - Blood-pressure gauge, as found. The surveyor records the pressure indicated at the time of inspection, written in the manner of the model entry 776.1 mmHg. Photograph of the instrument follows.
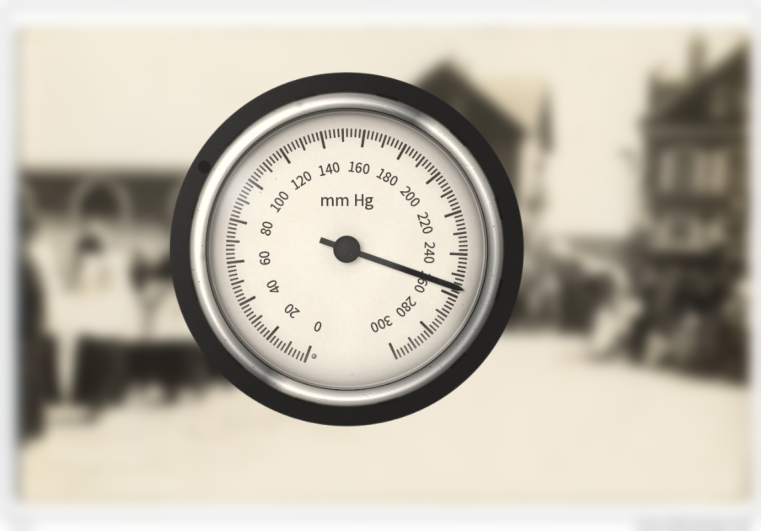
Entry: 256 mmHg
